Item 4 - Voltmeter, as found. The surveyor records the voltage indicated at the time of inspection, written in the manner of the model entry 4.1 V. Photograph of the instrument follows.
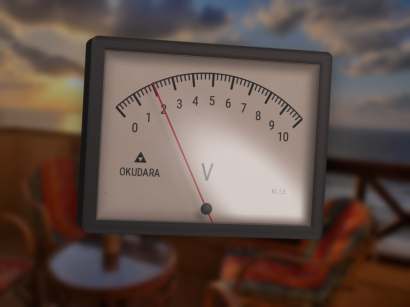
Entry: 2 V
